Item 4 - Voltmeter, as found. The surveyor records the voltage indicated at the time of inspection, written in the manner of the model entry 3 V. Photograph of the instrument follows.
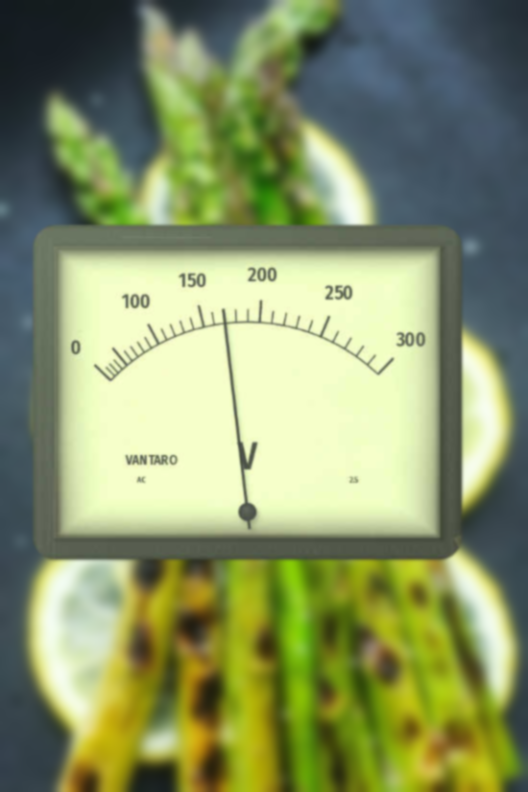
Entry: 170 V
